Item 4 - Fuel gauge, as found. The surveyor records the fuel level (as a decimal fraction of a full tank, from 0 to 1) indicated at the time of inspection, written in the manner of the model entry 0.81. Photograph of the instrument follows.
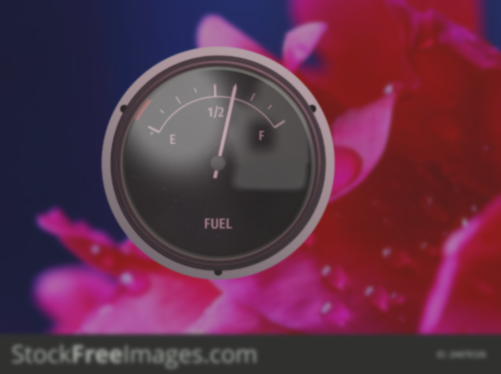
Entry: 0.625
